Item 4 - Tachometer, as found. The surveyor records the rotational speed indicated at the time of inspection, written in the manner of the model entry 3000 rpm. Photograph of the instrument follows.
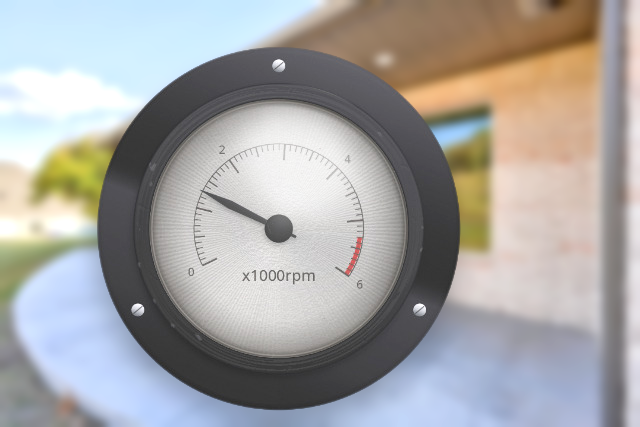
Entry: 1300 rpm
